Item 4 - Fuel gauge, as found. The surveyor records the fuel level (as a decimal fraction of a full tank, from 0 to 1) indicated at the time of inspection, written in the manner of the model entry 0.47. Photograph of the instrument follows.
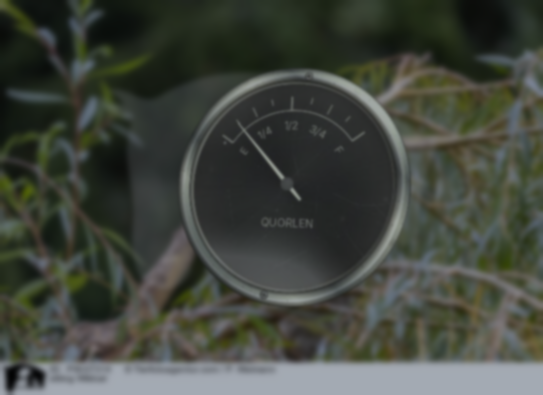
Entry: 0.125
